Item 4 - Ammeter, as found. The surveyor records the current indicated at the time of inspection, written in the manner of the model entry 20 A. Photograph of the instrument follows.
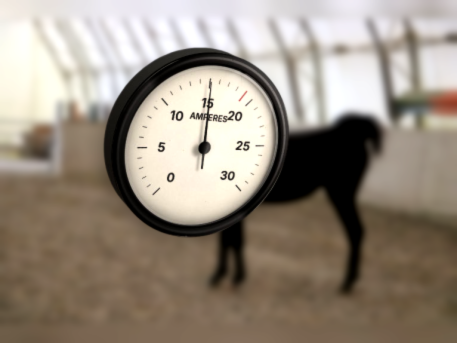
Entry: 15 A
